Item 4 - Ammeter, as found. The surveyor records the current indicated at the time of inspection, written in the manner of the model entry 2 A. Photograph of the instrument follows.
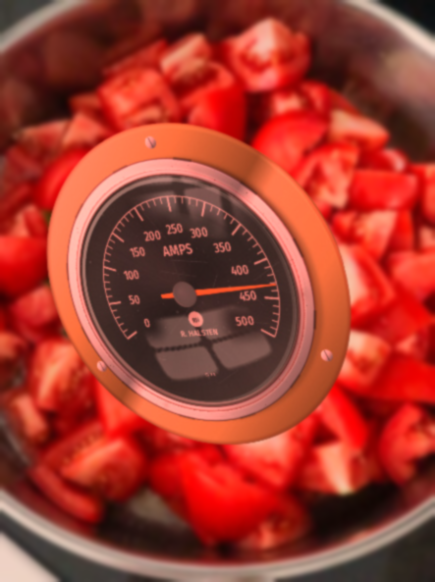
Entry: 430 A
